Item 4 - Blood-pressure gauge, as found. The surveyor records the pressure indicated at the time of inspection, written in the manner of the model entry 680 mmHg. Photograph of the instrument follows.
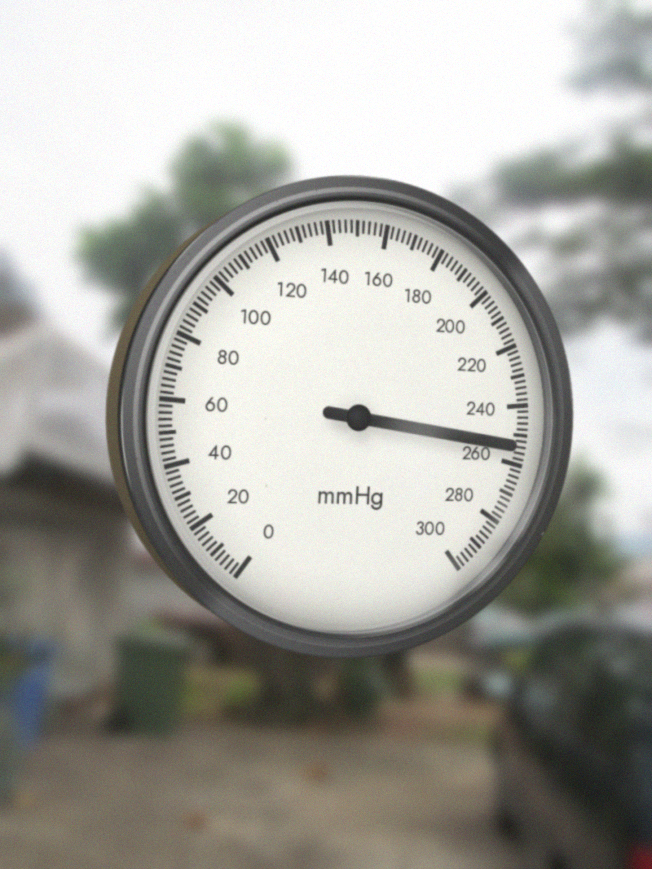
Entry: 254 mmHg
